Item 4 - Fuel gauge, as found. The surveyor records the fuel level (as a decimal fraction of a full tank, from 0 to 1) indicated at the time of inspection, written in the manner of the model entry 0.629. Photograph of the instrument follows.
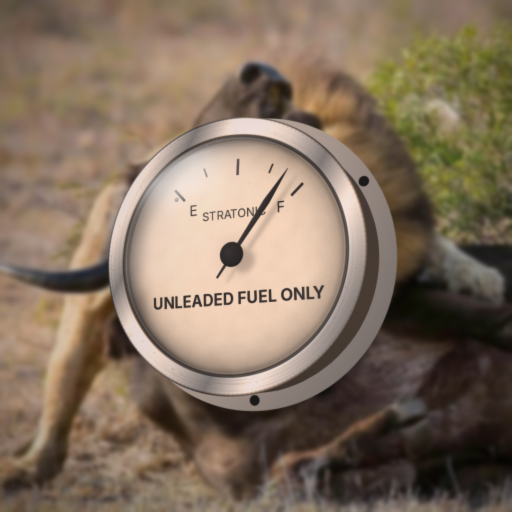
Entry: 0.875
